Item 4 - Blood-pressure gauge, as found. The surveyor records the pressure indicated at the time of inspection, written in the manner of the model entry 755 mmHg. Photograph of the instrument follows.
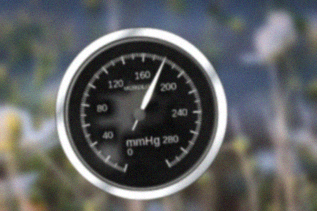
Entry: 180 mmHg
